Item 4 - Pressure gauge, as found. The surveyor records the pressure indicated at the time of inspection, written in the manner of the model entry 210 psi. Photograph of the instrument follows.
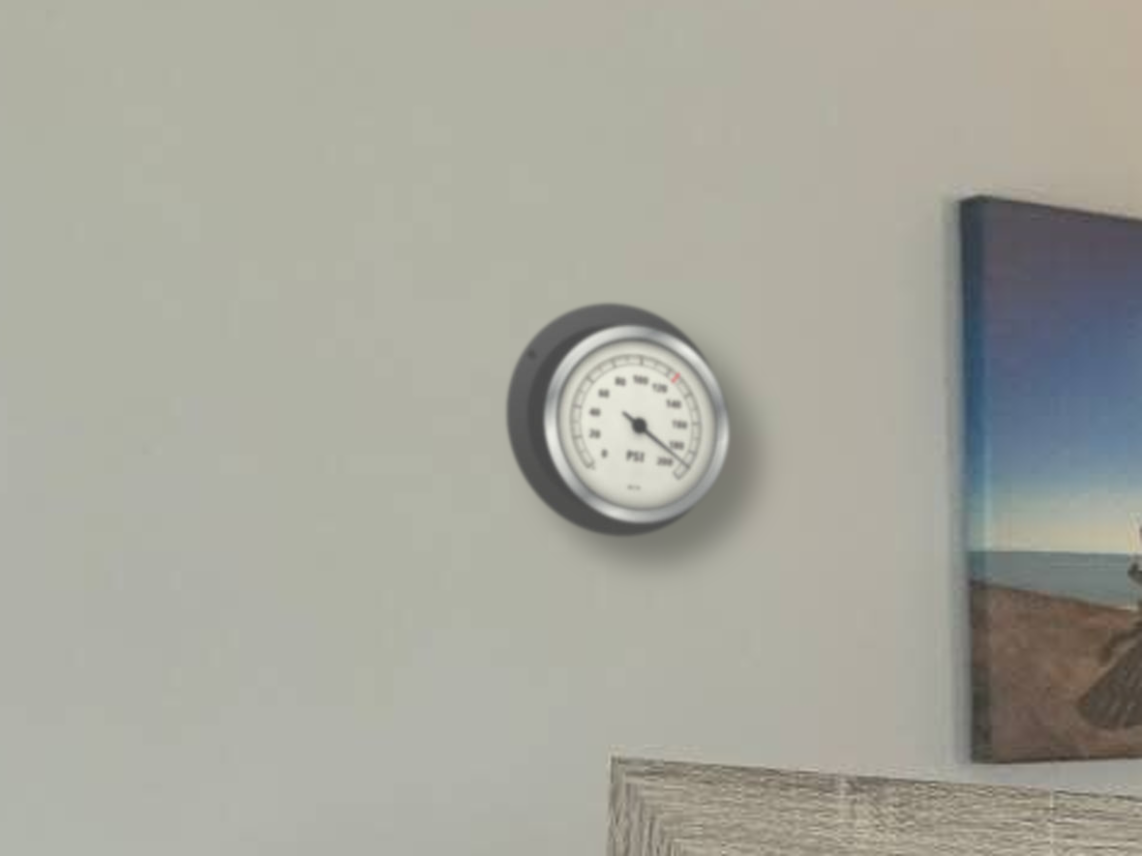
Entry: 190 psi
